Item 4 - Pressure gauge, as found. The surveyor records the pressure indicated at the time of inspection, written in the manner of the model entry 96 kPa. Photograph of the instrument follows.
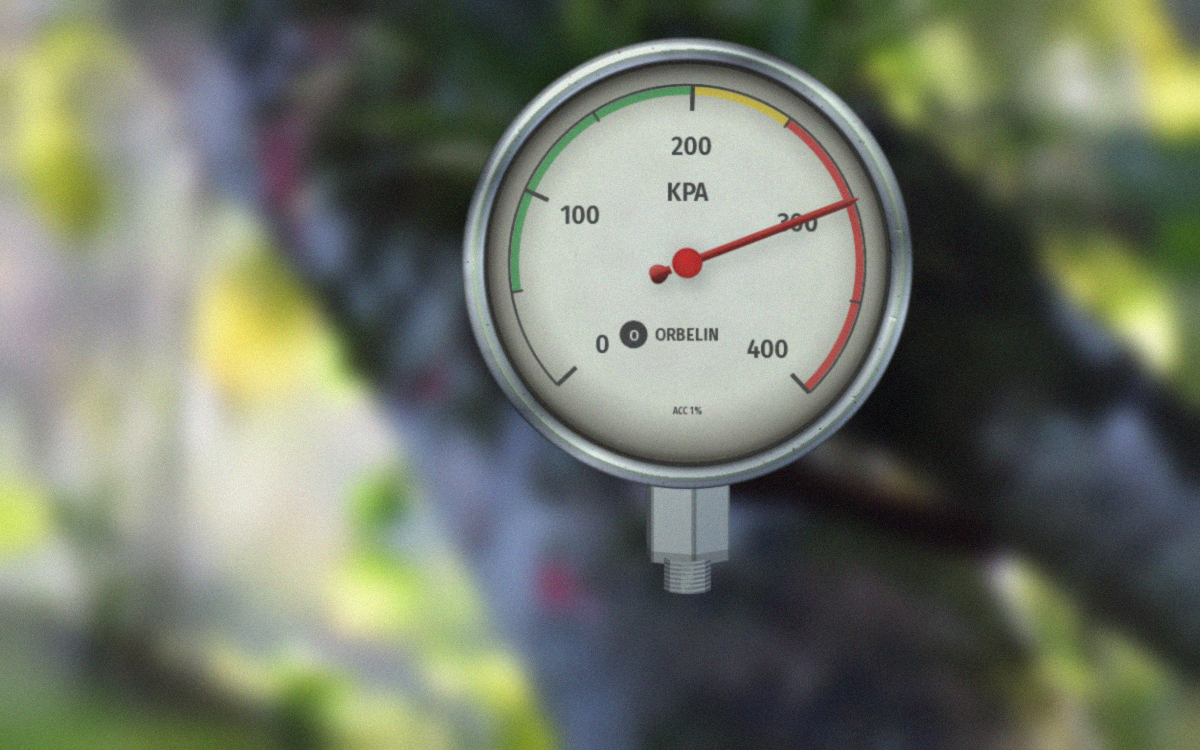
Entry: 300 kPa
